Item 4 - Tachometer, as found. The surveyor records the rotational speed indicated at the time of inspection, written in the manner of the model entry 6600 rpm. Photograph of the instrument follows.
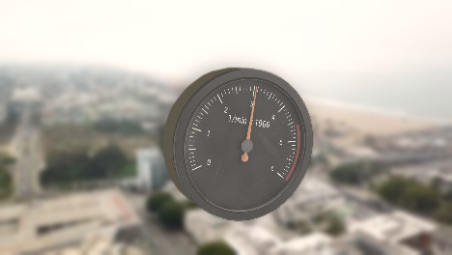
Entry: 3000 rpm
